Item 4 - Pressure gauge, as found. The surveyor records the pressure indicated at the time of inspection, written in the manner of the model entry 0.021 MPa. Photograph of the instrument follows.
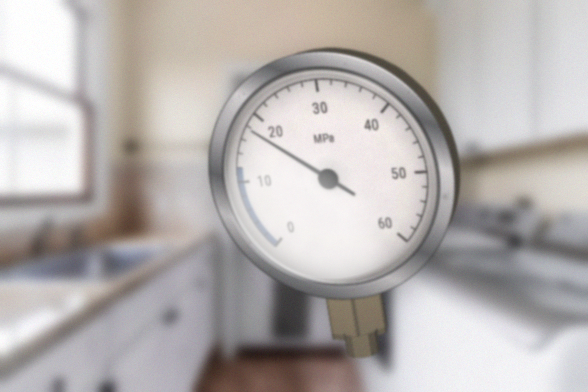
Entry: 18 MPa
